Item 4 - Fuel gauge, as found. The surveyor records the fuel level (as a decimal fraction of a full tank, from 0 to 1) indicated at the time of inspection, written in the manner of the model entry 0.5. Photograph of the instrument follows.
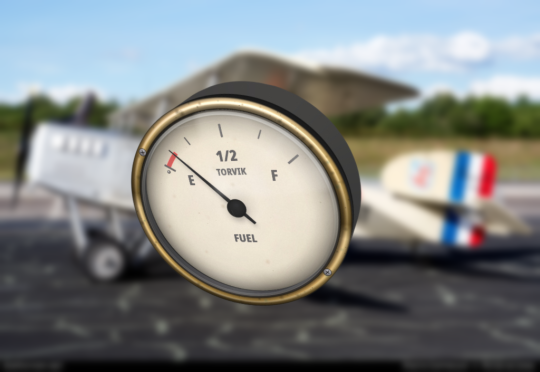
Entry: 0.125
